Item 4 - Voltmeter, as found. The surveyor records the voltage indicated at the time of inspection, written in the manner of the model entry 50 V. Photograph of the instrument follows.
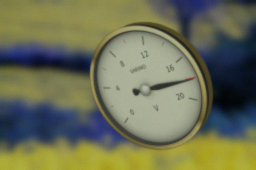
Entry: 18 V
